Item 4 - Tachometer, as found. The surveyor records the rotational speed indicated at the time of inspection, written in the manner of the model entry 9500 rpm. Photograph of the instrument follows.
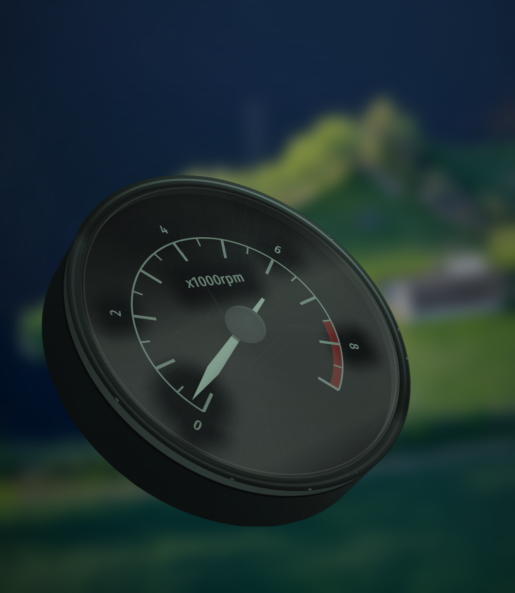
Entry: 250 rpm
